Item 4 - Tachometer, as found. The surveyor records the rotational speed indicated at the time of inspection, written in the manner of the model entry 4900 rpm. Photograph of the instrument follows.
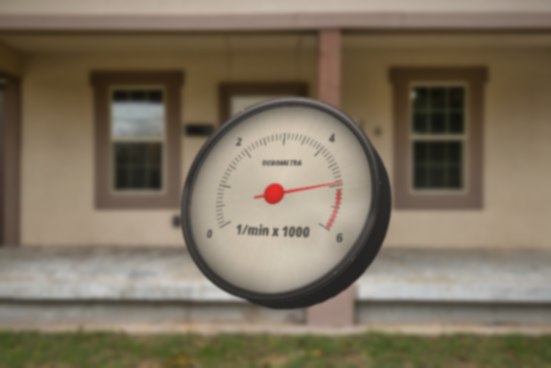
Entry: 5000 rpm
